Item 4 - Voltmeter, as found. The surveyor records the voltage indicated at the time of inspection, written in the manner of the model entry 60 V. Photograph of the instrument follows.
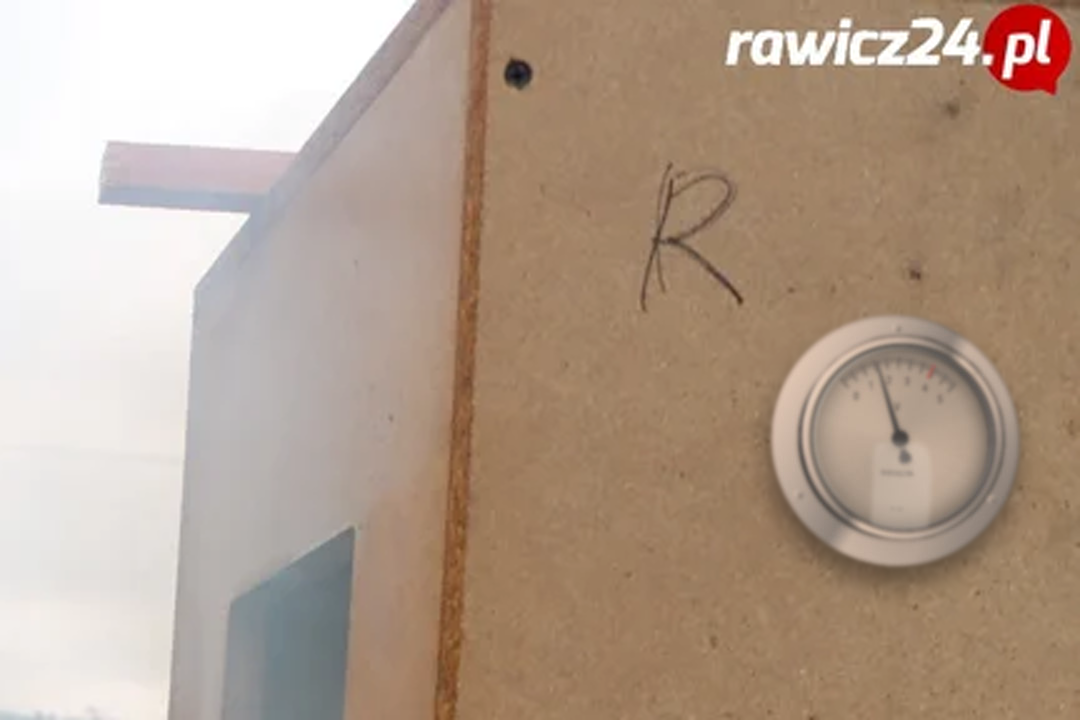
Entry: 1.5 V
